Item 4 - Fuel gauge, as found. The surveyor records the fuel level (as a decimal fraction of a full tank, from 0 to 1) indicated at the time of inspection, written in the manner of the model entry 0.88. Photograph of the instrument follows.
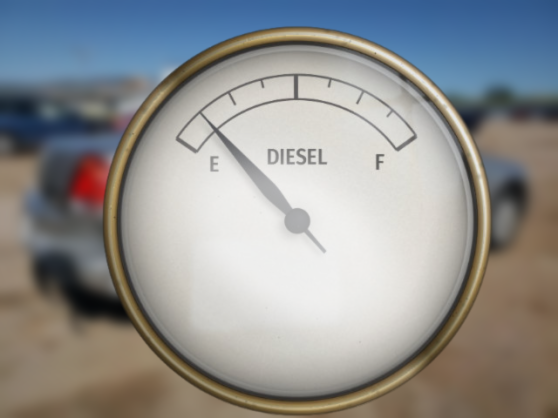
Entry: 0.125
